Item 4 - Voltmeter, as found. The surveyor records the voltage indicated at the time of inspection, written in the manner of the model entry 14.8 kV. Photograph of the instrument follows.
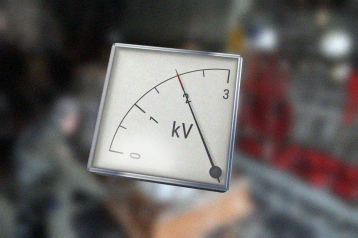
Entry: 2 kV
